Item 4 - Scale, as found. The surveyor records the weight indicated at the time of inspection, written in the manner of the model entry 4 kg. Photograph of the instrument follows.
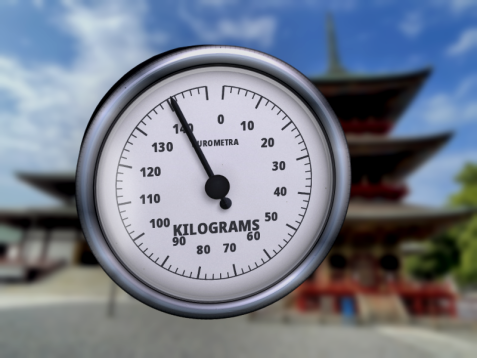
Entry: 141 kg
